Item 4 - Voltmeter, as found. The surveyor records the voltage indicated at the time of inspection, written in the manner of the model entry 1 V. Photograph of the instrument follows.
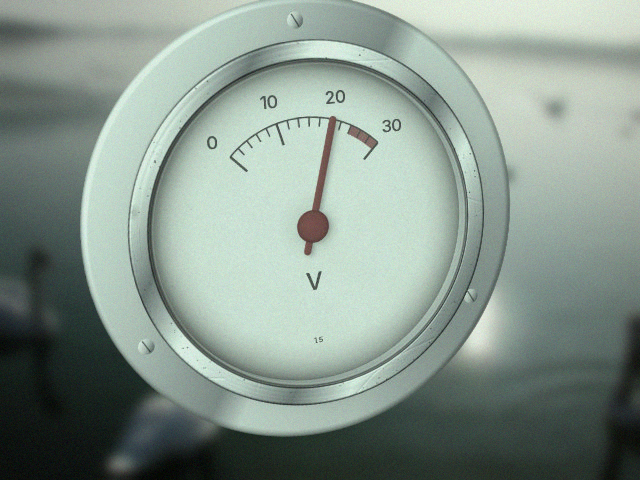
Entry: 20 V
